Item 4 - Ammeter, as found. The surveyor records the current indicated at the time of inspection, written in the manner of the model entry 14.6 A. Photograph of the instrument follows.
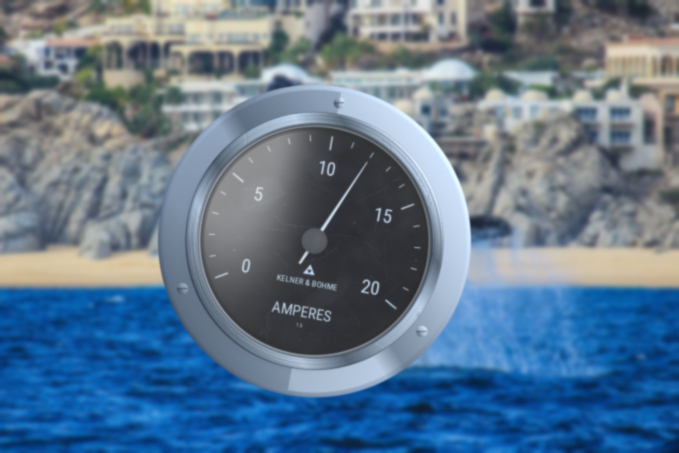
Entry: 12 A
